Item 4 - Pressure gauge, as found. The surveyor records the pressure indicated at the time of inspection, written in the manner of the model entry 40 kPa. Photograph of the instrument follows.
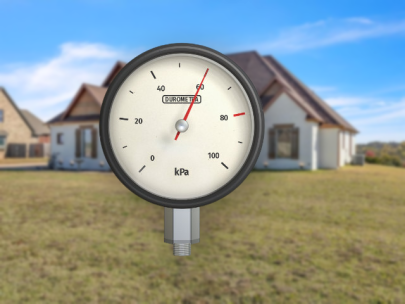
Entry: 60 kPa
